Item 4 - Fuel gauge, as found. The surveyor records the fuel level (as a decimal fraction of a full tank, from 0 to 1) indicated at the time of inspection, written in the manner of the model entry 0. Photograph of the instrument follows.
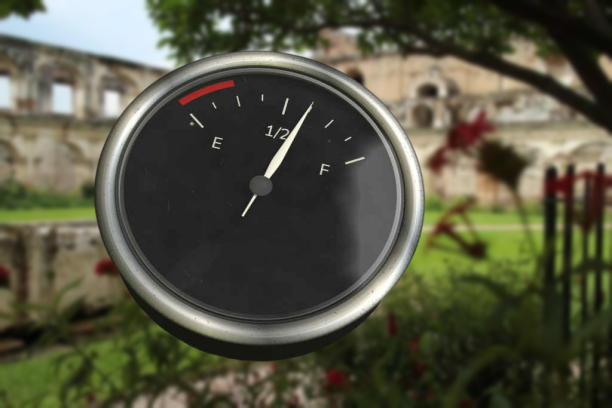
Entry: 0.625
